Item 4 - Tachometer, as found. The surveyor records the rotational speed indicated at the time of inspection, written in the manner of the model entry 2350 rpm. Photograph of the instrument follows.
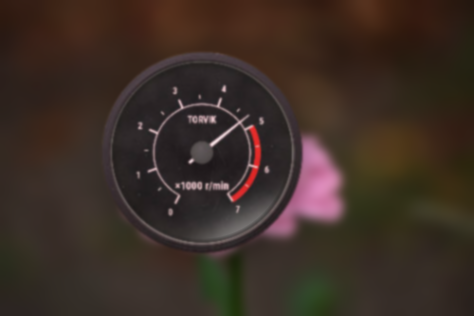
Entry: 4750 rpm
